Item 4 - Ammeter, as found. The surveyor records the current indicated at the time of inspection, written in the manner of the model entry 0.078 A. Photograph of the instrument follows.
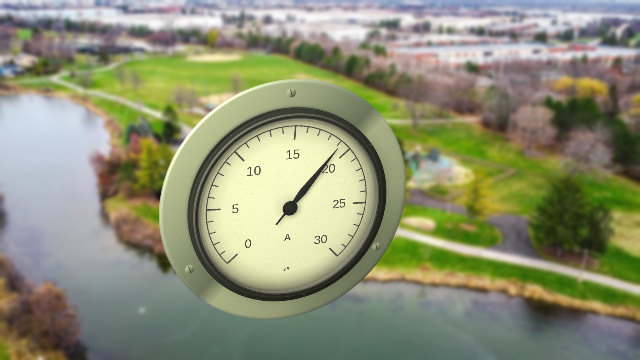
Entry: 19 A
